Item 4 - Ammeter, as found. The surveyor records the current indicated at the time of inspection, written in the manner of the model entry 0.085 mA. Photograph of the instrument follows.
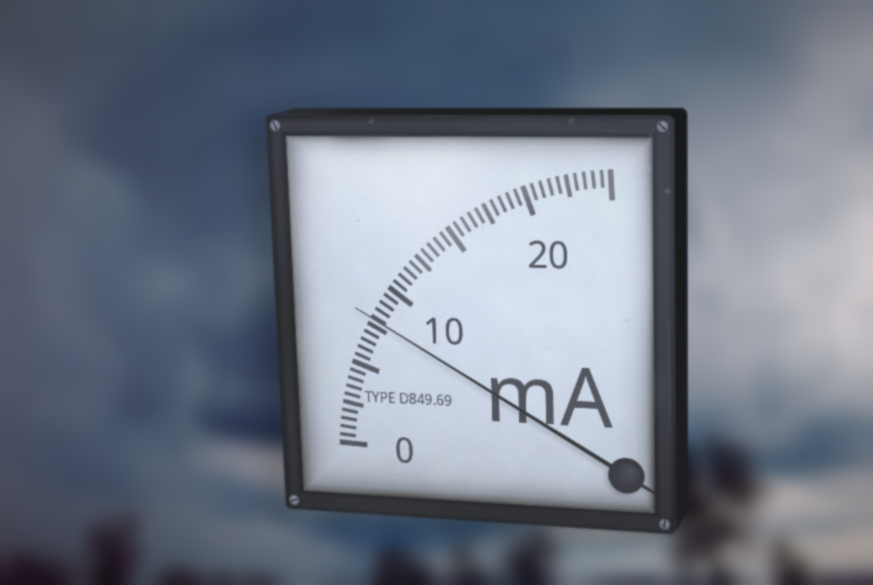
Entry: 8 mA
